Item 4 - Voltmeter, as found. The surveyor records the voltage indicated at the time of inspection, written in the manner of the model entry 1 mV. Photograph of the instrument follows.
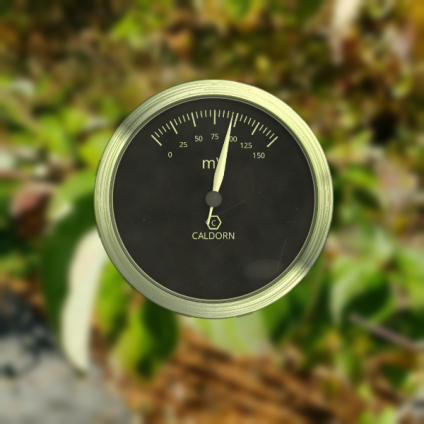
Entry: 95 mV
